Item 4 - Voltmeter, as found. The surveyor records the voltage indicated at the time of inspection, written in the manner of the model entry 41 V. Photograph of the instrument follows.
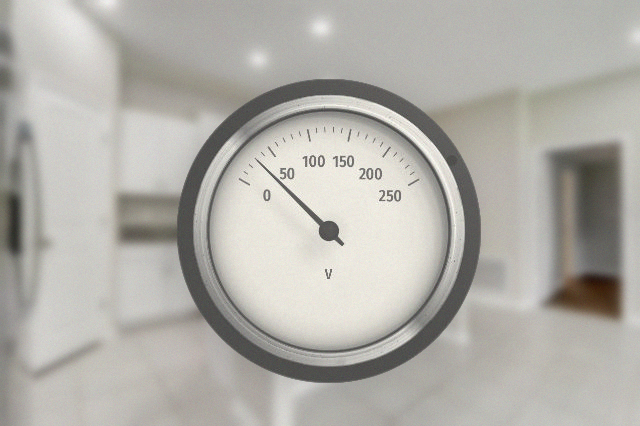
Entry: 30 V
